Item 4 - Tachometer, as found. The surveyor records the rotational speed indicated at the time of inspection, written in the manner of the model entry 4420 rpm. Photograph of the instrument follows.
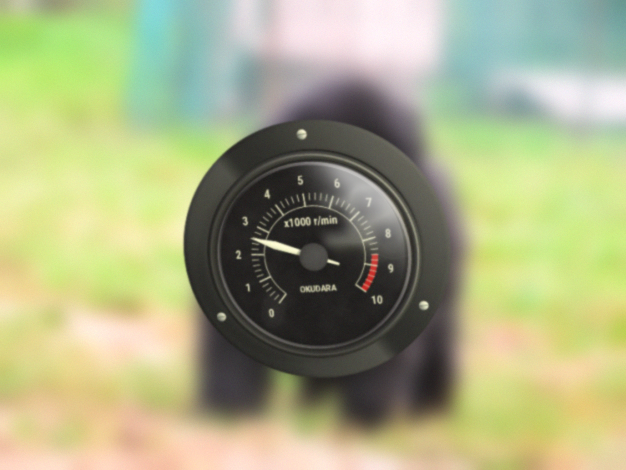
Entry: 2600 rpm
